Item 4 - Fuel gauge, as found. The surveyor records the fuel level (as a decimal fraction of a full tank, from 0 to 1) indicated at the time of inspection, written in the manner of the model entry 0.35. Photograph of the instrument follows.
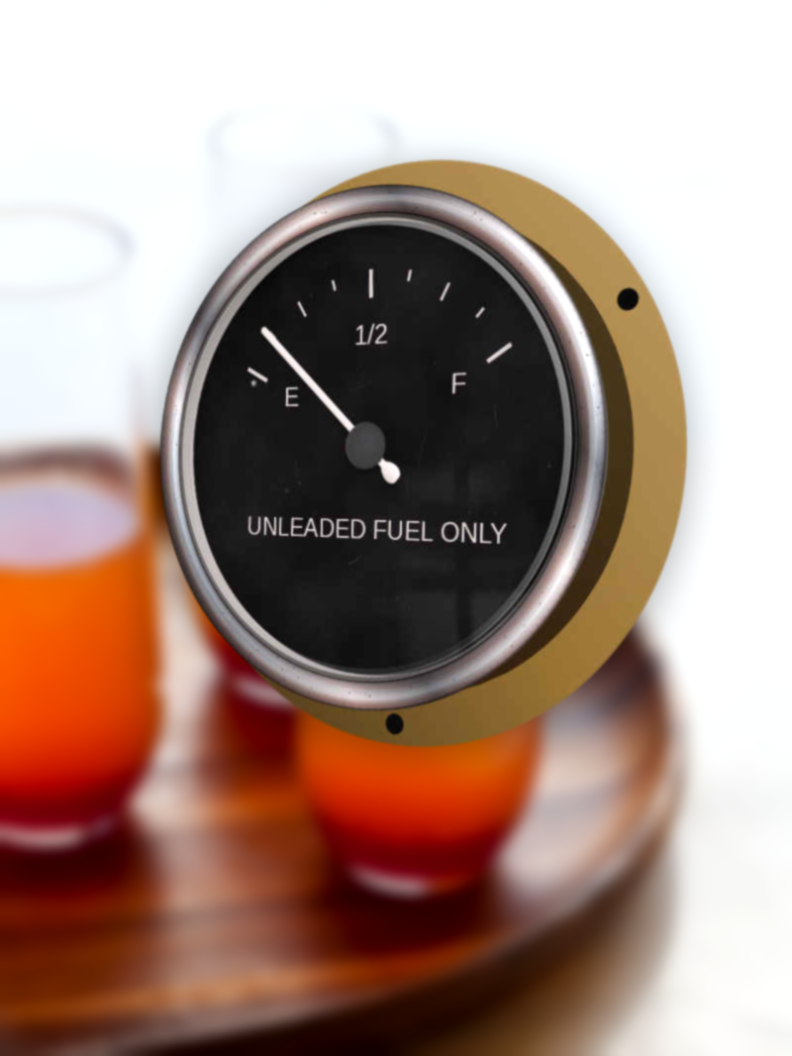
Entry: 0.125
